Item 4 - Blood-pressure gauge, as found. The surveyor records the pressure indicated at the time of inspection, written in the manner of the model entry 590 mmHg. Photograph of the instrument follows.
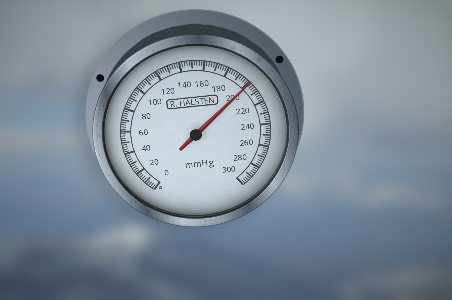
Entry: 200 mmHg
